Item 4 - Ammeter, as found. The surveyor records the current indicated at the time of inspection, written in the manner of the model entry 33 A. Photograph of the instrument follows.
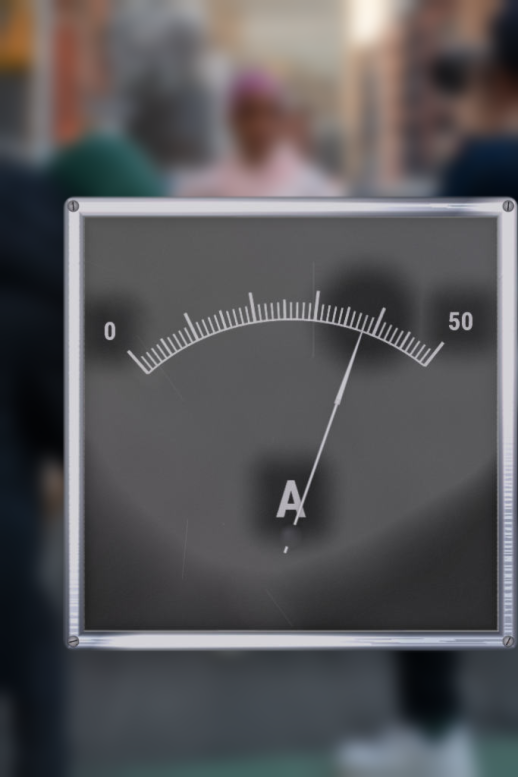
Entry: 38 A
